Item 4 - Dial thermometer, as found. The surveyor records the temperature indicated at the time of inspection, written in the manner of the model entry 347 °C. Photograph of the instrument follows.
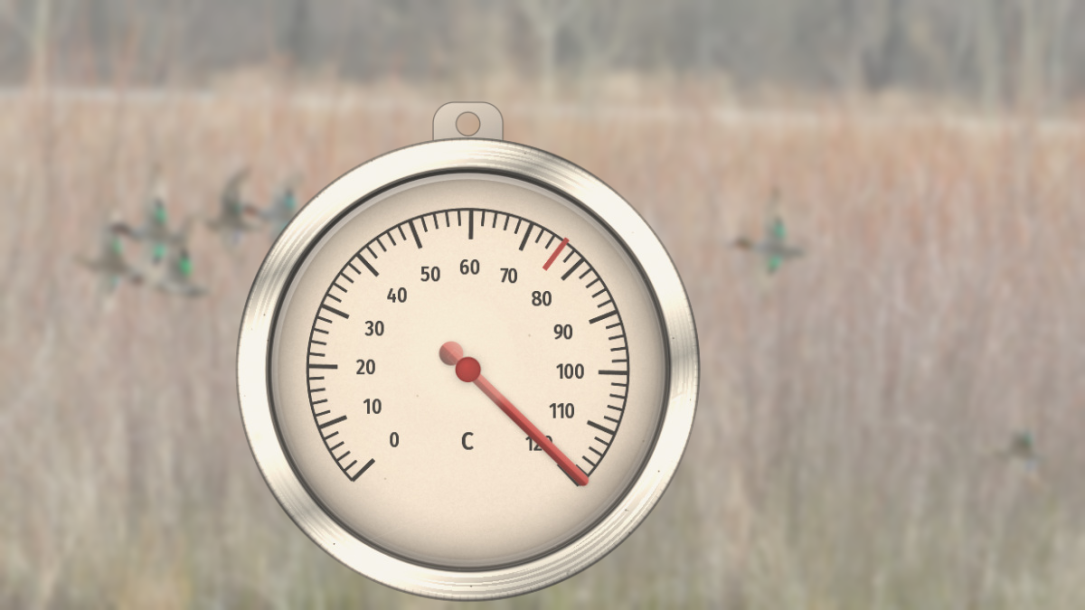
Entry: 119 °C
